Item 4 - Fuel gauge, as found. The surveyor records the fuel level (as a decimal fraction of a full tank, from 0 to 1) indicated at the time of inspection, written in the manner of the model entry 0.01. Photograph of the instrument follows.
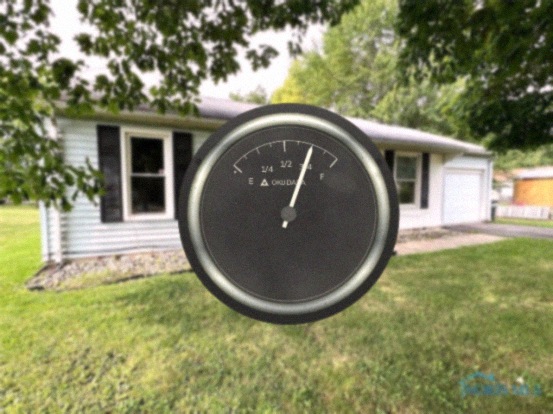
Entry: 0.75
